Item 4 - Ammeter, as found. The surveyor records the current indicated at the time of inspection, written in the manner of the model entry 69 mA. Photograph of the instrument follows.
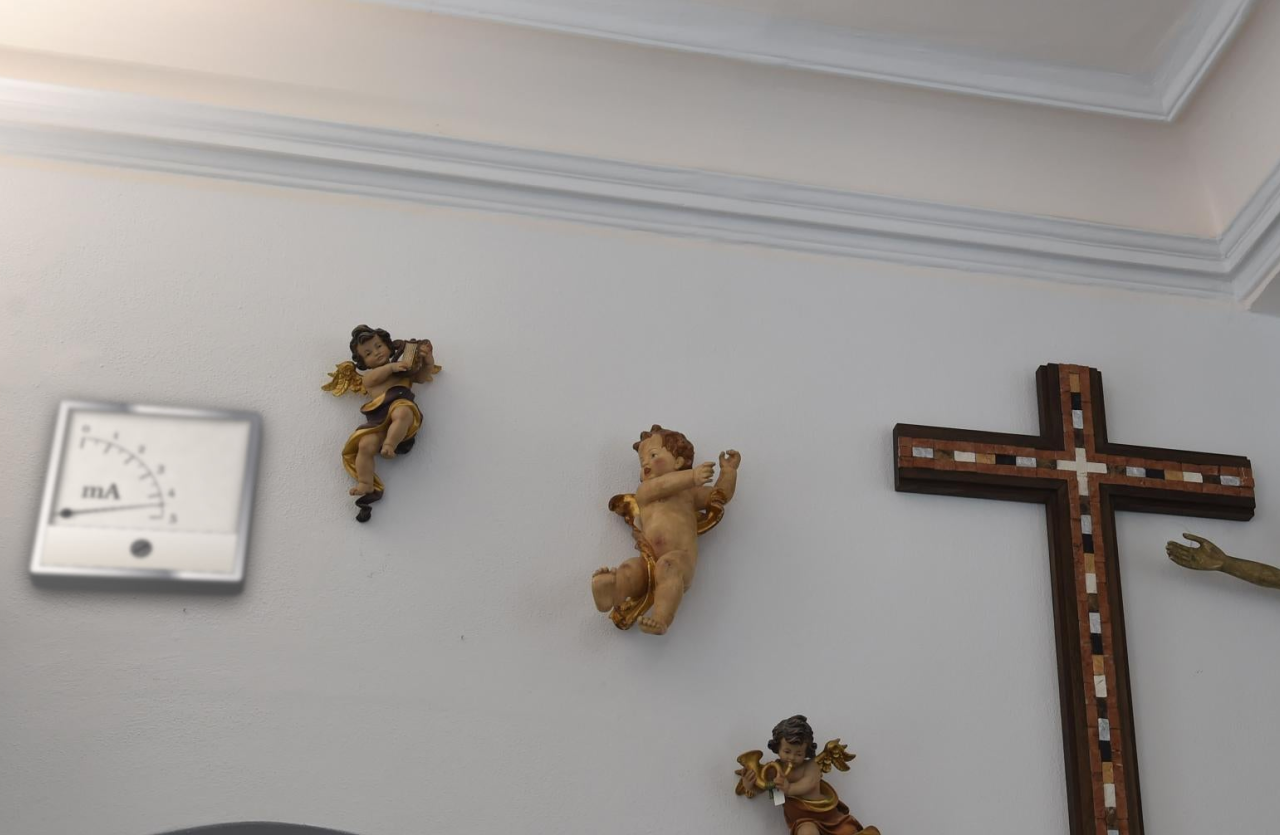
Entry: 4.5 mA
